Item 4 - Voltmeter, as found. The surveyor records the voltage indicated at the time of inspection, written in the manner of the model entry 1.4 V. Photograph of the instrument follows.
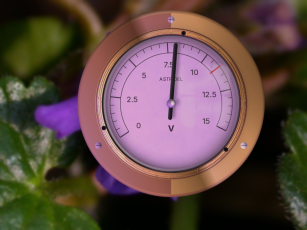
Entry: 8 V
